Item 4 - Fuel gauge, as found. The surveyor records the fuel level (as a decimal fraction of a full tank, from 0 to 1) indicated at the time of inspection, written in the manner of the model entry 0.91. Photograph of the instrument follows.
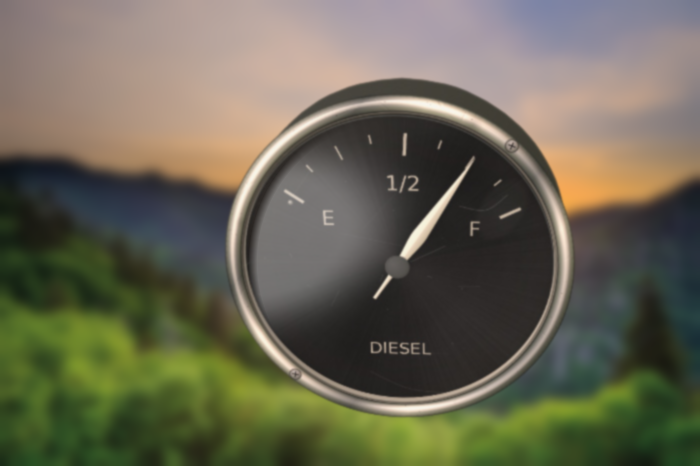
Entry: 0.75
